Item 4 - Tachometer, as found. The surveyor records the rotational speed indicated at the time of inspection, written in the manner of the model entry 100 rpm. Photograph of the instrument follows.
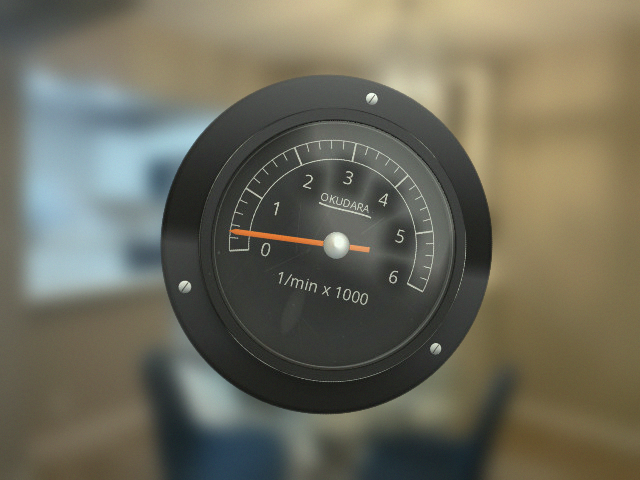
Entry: 300 rpm
